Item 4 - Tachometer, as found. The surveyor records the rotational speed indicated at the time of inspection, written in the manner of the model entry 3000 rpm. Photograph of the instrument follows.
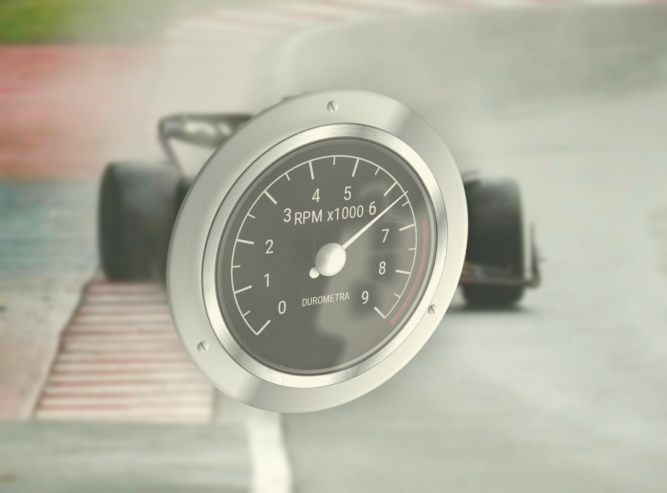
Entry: 6250 rpm
